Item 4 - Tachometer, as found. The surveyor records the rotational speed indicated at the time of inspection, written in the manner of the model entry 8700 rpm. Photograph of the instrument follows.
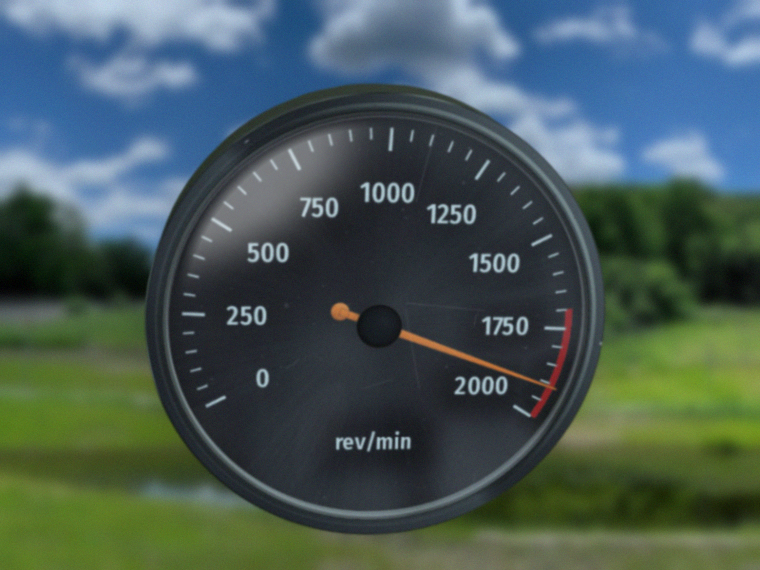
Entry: 1900 rpm
